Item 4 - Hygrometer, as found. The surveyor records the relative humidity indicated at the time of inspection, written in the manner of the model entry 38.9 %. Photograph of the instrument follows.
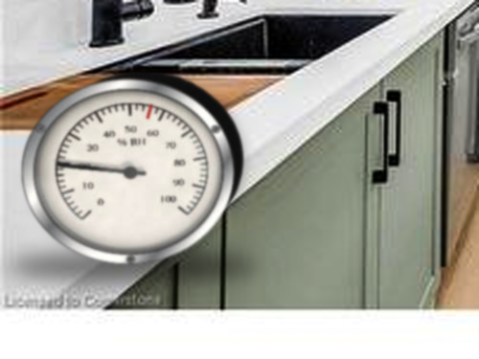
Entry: 20 %
